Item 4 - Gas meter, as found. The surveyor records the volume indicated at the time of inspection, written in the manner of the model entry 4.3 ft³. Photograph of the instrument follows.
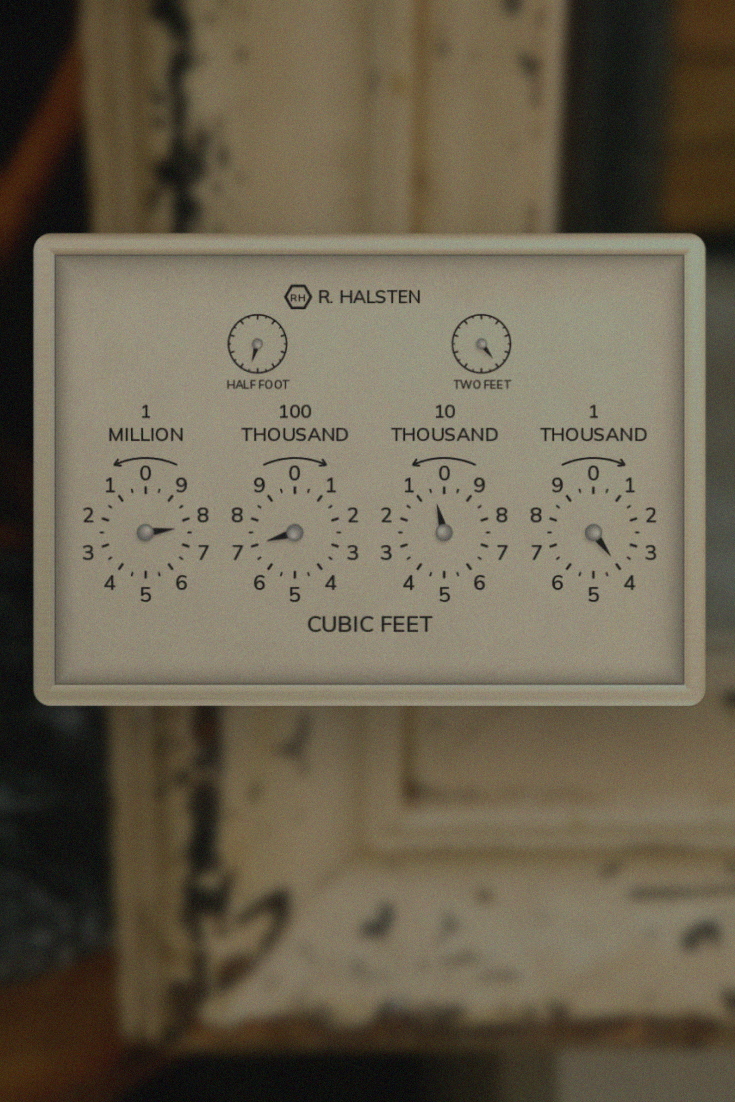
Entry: 770400 ft³
